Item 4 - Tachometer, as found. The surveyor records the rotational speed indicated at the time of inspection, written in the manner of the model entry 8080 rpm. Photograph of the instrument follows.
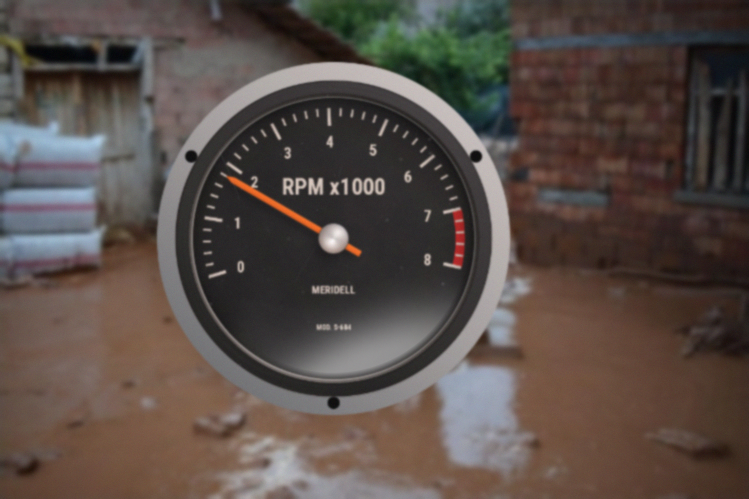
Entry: 1800 rpm
